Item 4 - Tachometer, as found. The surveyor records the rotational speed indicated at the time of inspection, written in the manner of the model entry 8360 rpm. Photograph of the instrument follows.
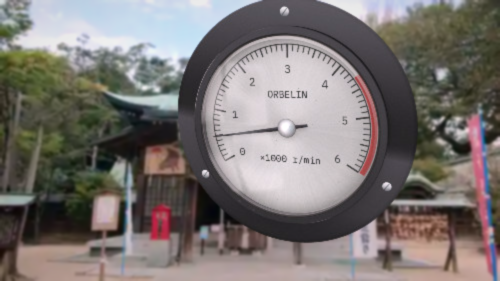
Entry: 500 rpm
